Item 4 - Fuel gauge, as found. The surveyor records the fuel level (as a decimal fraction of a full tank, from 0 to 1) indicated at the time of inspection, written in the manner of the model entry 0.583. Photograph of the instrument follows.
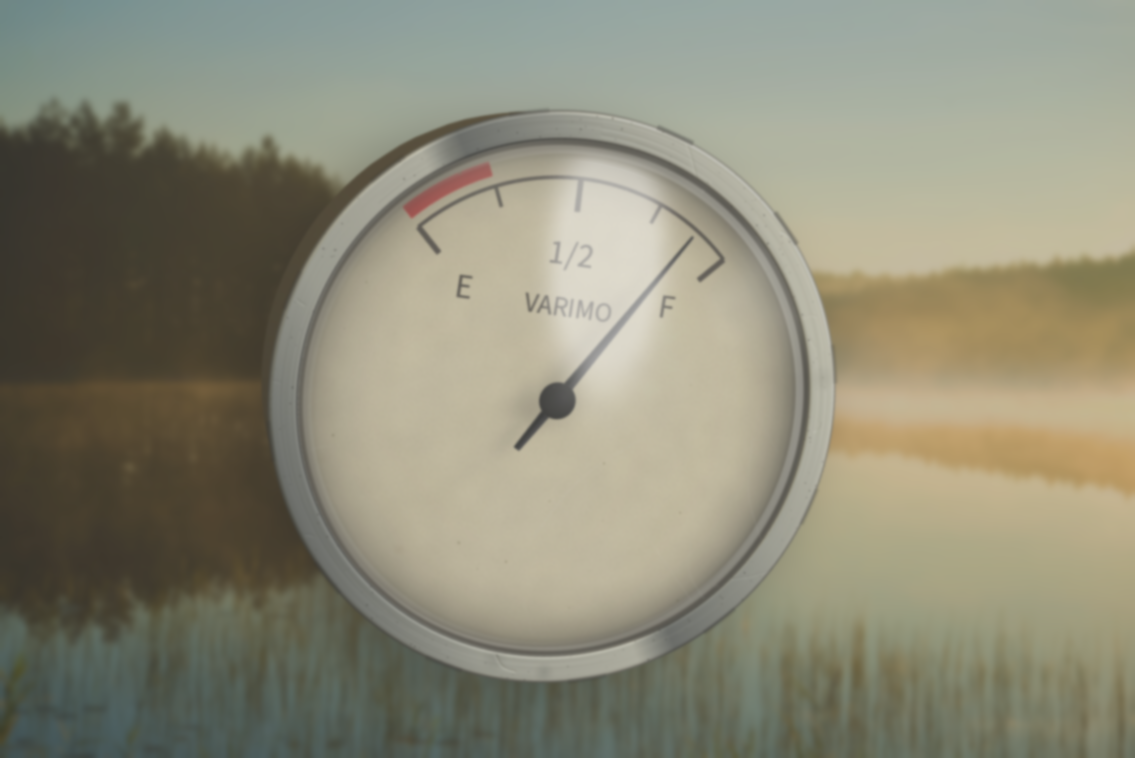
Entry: 0.875
